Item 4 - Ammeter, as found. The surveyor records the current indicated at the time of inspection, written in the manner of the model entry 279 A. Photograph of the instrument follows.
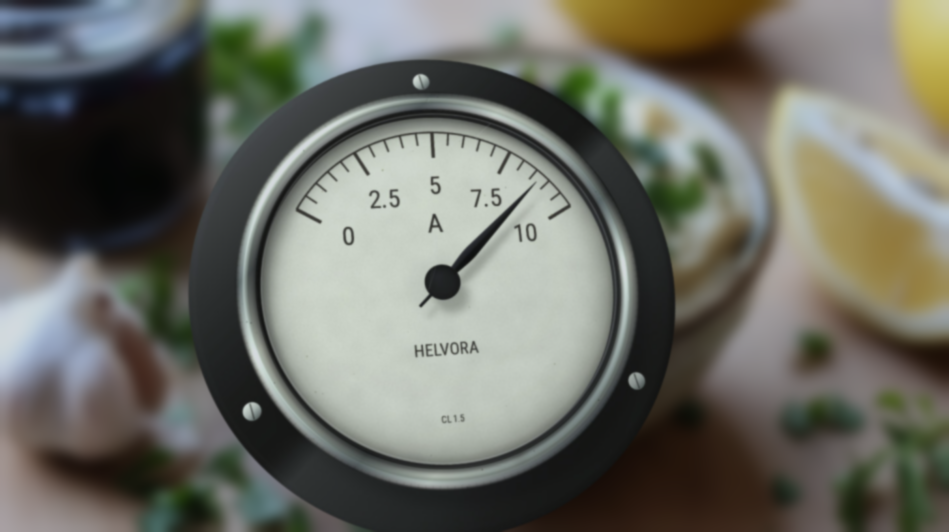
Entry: 8.75 A
